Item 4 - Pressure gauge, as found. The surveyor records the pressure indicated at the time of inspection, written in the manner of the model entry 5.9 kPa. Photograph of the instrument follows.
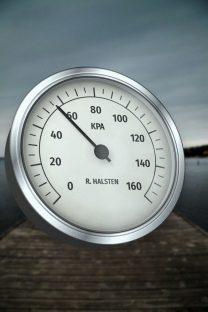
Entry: 55 kPa
